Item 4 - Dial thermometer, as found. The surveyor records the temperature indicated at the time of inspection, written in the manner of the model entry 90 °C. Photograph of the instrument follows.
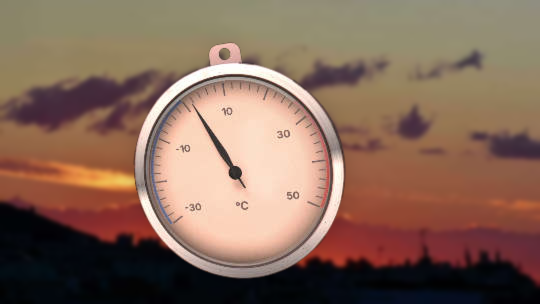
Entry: 2 °C
